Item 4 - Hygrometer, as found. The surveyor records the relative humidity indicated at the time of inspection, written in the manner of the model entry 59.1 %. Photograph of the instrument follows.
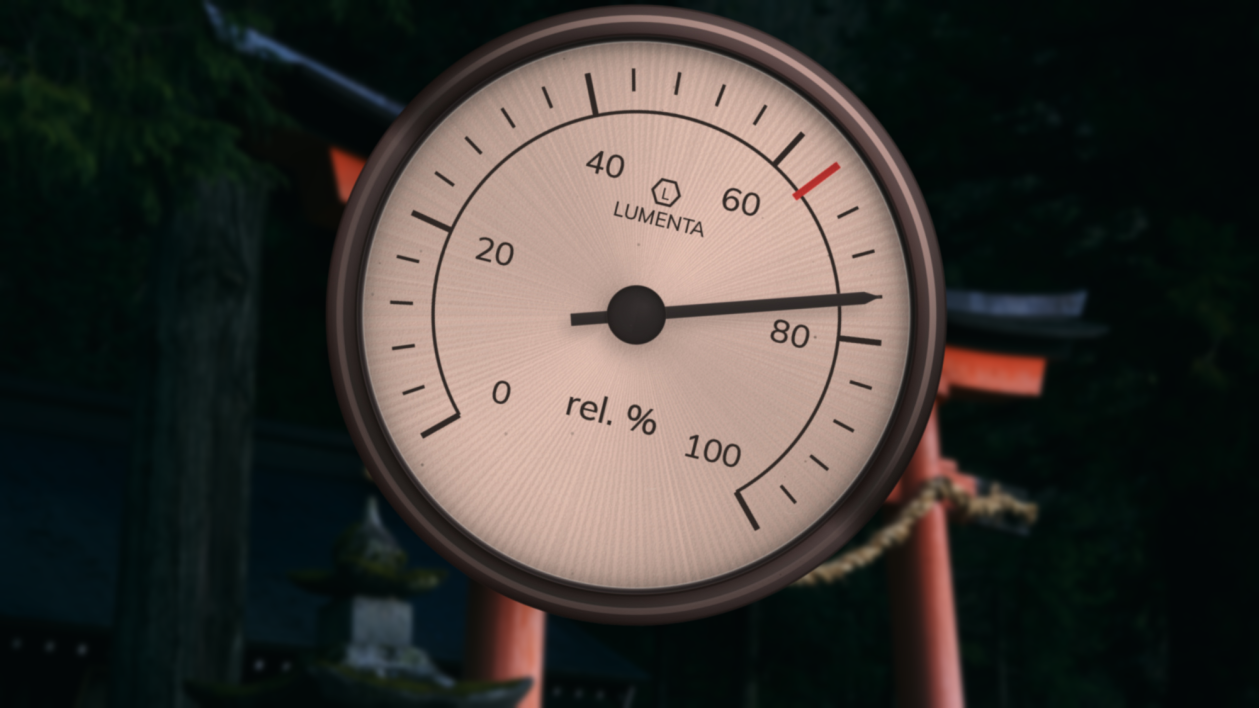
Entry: 76 %
